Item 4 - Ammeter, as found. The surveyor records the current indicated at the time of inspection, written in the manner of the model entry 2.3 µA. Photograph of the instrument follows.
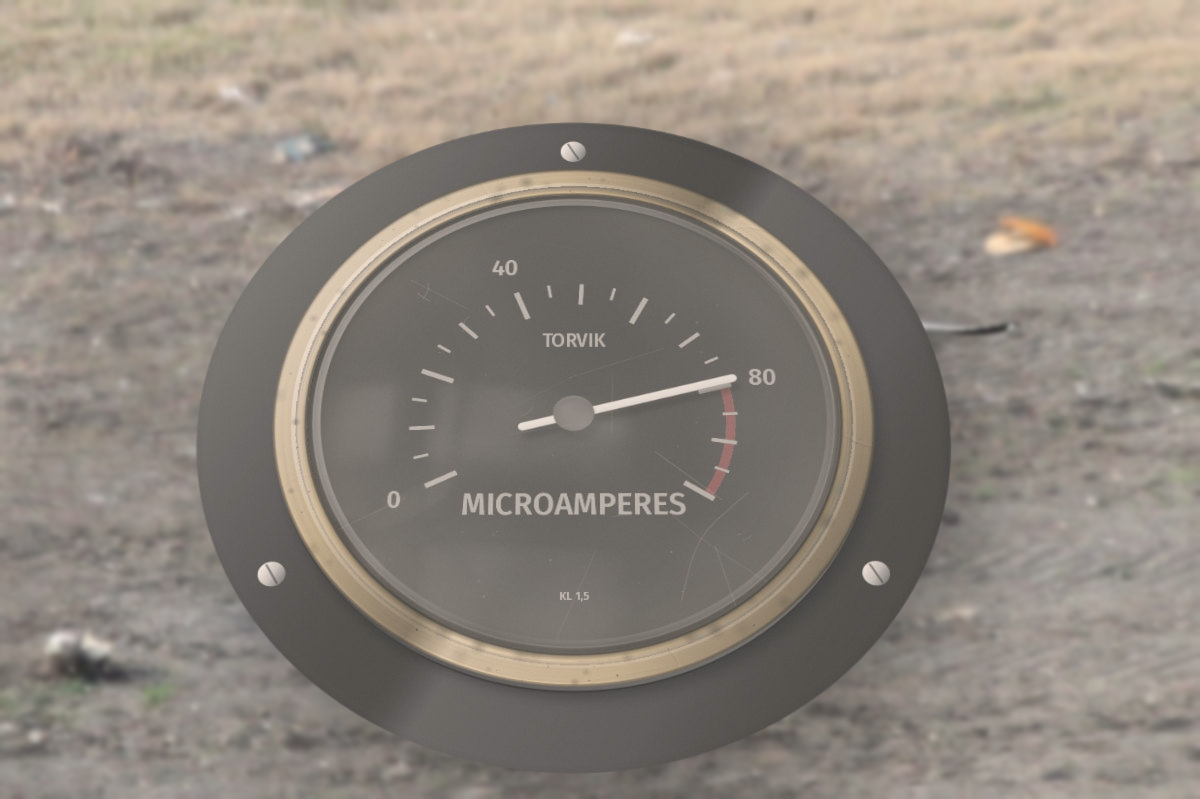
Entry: 80 µA
